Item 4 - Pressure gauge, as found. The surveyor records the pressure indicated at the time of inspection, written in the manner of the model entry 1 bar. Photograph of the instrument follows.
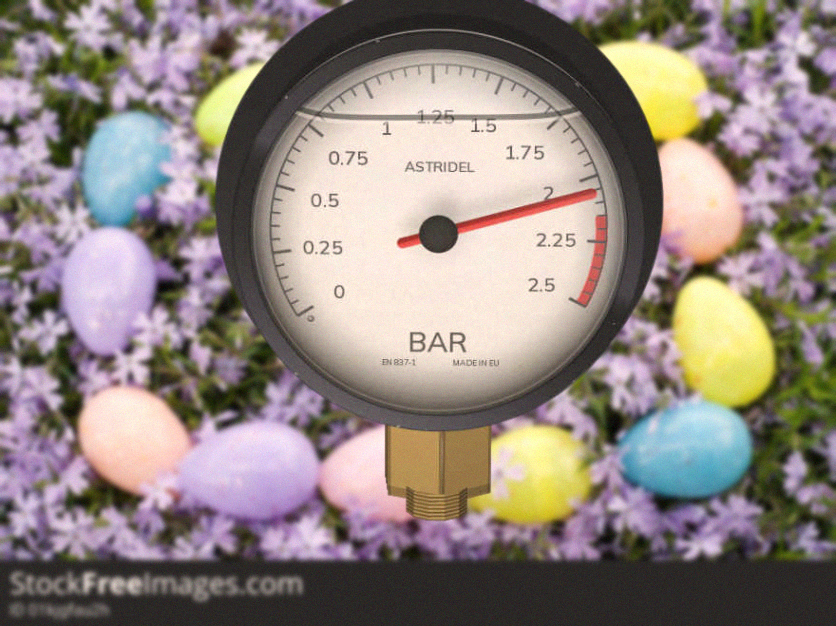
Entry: 2.05 bar
